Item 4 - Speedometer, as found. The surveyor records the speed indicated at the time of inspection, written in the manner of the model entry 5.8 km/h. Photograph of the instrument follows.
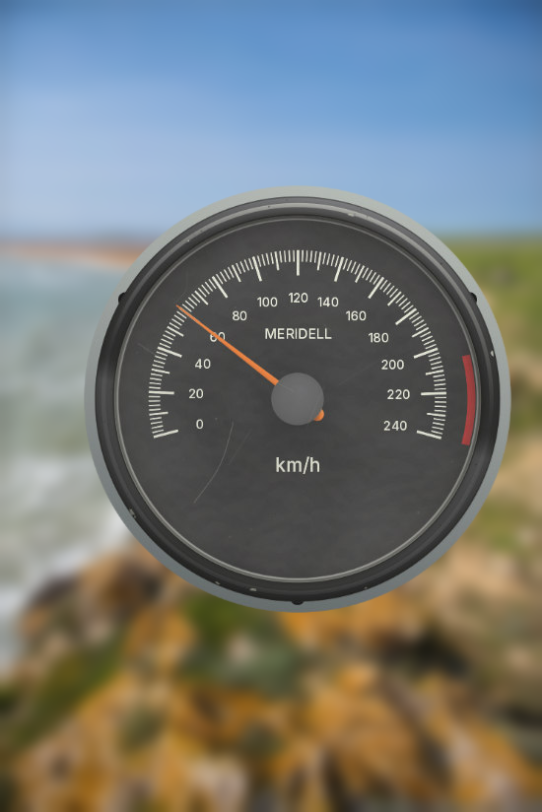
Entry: 60 km/h
